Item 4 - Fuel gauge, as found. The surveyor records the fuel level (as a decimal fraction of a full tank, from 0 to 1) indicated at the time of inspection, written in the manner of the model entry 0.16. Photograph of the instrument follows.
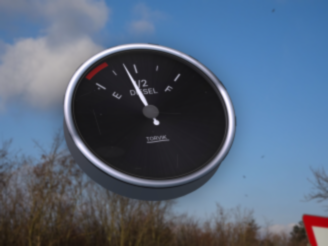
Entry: 0.375
